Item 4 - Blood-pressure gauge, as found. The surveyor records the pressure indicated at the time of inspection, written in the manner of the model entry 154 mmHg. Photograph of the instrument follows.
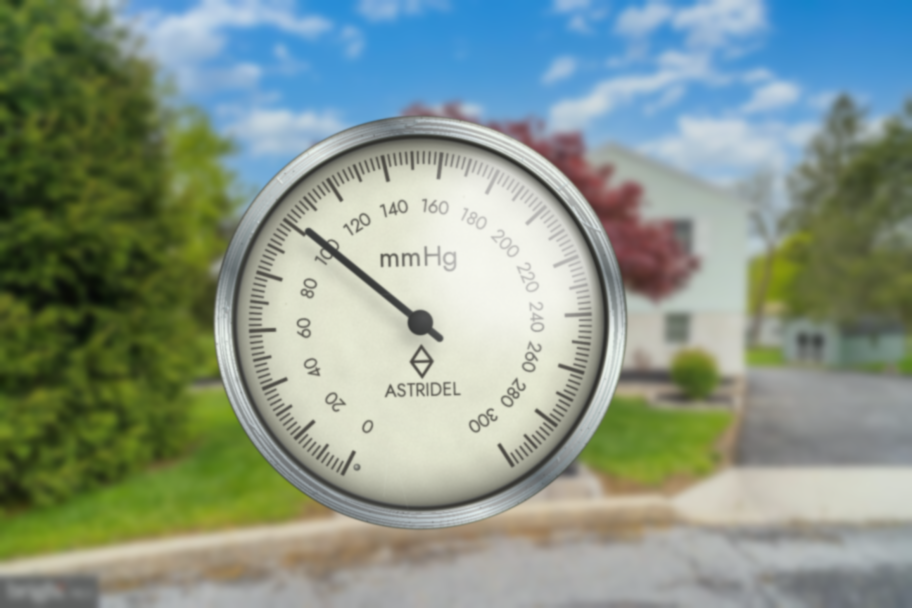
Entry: 102 mmHg
